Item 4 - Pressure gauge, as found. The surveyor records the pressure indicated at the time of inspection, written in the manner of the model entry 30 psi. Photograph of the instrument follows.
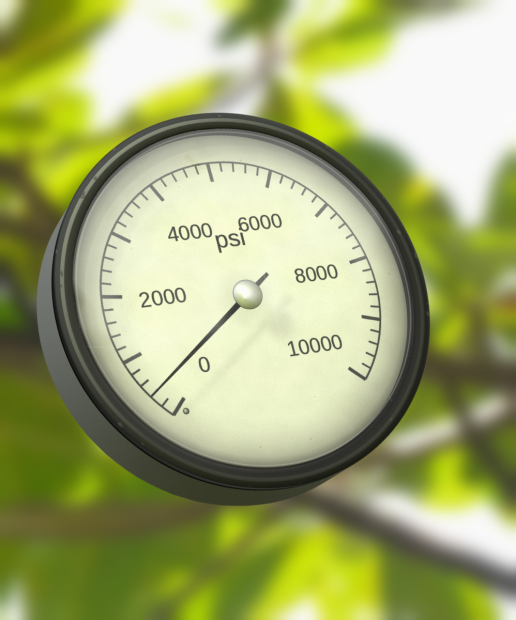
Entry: 400 psi
